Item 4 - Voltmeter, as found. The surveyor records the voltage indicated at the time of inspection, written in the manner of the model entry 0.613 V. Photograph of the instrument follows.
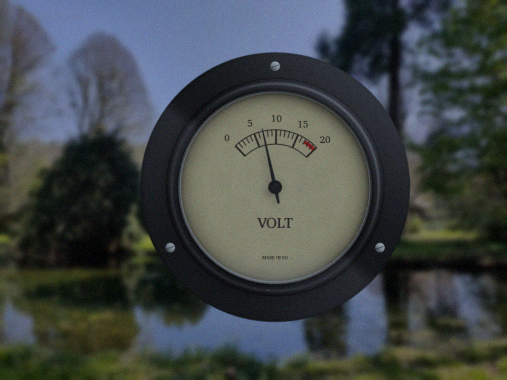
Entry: 7 V
